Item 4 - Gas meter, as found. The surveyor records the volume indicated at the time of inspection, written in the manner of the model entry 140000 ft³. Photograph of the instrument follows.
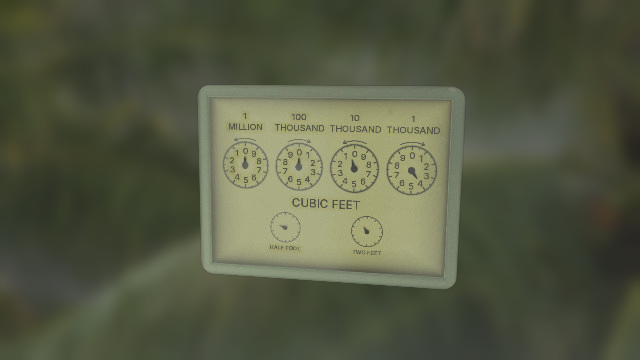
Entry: 400 ft³
